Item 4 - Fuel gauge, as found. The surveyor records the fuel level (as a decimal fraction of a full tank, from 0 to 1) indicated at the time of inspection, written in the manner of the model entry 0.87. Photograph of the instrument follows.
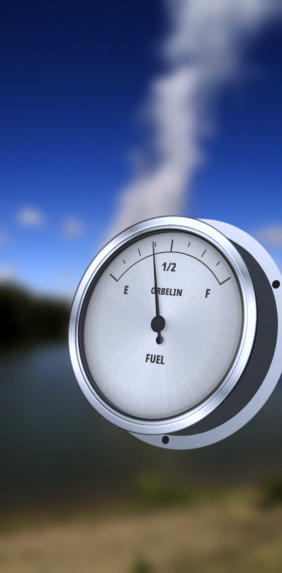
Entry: 0.375
